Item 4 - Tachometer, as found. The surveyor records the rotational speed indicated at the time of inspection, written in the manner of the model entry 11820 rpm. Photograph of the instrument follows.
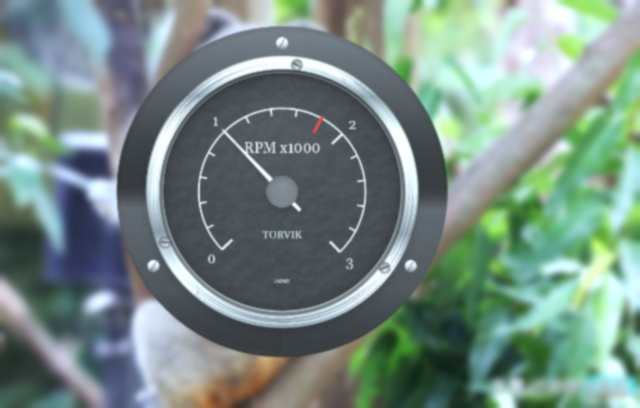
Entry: 1000 rpm
